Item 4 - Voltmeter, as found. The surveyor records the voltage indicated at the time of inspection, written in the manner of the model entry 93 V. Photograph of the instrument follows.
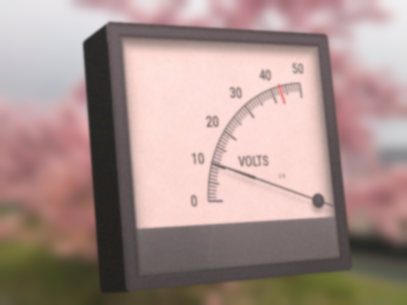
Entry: 10 V
